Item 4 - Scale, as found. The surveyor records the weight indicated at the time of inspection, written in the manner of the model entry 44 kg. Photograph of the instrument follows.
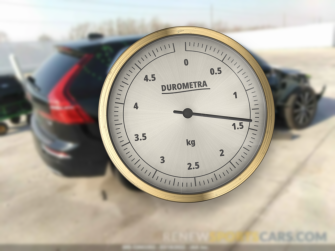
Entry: 1.4 kg
